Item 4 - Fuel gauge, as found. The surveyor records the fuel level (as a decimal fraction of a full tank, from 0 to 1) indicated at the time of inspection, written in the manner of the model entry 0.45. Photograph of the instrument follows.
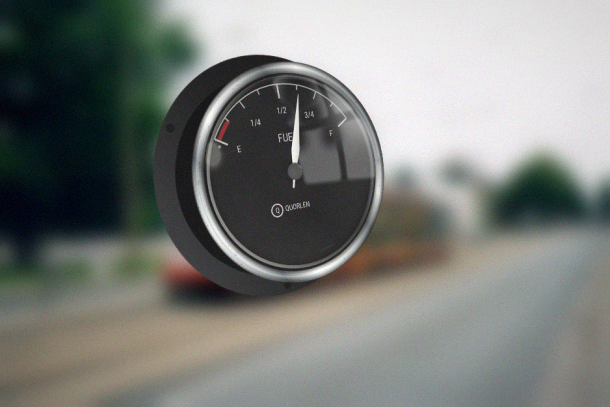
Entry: 0.625
